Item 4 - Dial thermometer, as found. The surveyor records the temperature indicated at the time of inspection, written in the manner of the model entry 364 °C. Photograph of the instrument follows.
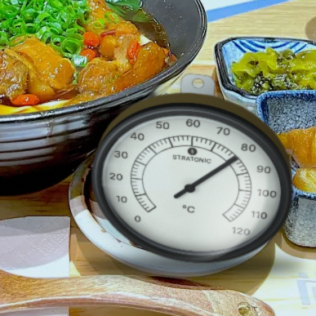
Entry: 80 °C
